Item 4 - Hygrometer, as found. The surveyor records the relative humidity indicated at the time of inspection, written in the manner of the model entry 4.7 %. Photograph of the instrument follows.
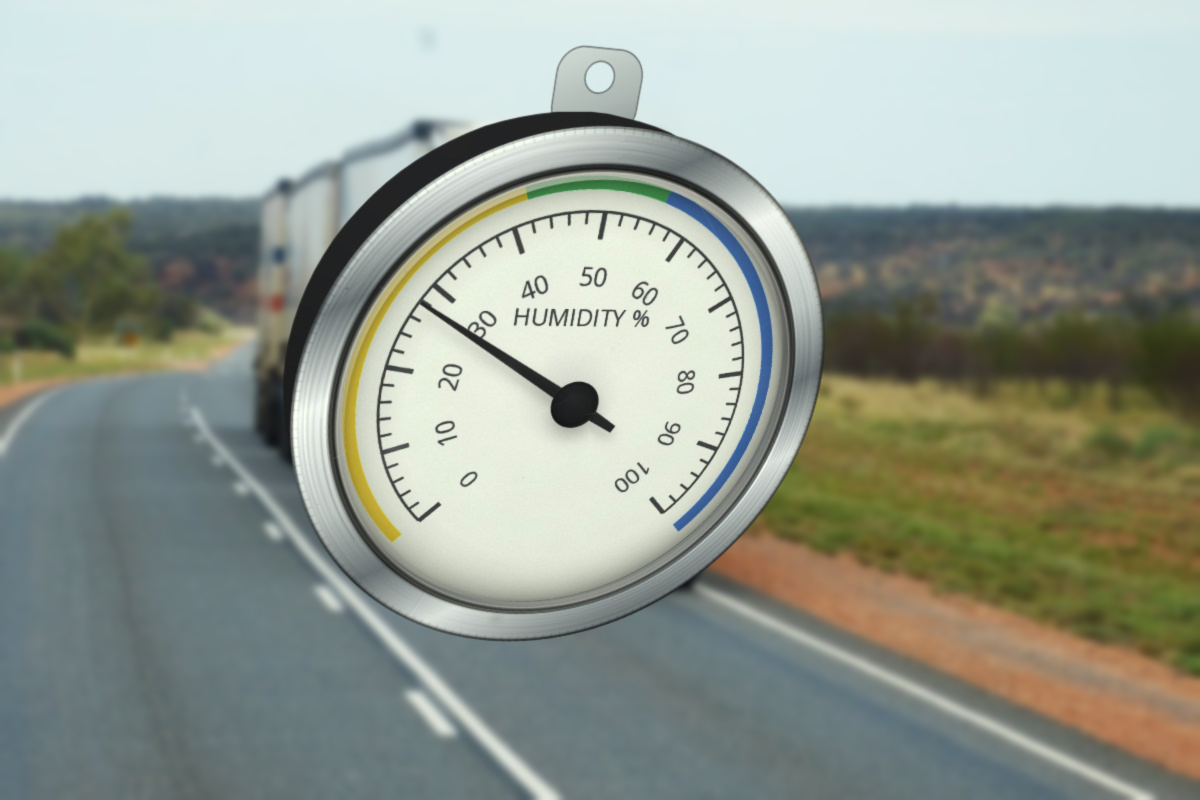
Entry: 28 %
